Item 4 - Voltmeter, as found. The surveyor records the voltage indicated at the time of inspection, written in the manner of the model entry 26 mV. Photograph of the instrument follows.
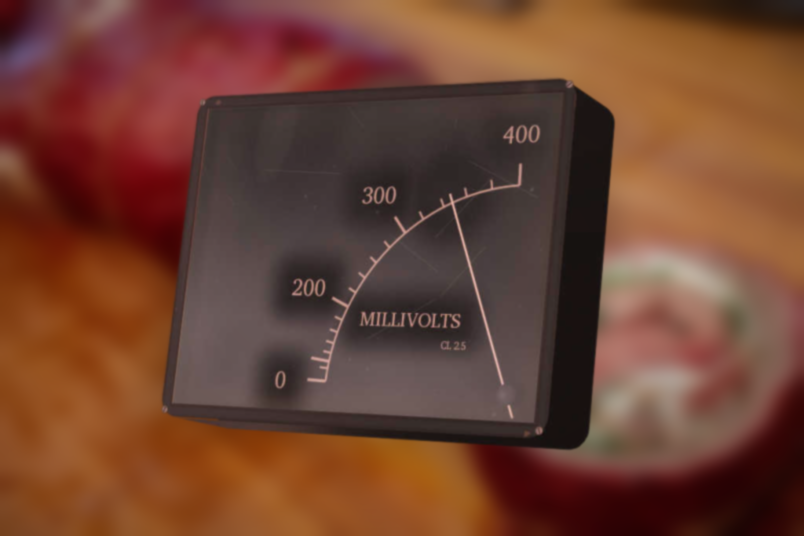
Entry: 350 mV
